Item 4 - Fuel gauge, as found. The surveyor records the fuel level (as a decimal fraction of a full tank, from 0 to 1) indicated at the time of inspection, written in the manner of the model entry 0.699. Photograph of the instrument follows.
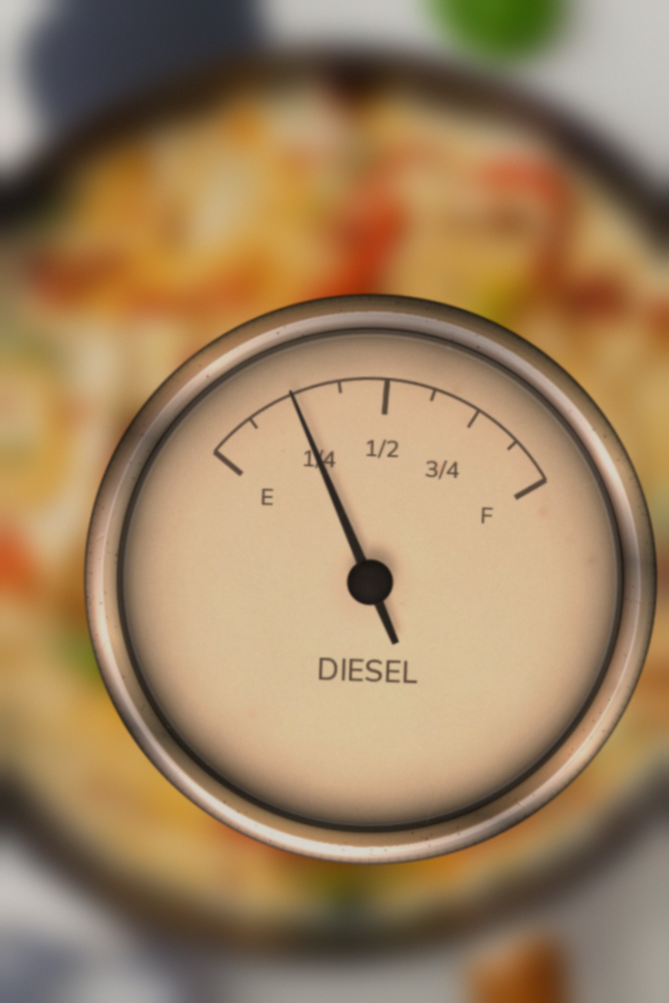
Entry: 0.25
